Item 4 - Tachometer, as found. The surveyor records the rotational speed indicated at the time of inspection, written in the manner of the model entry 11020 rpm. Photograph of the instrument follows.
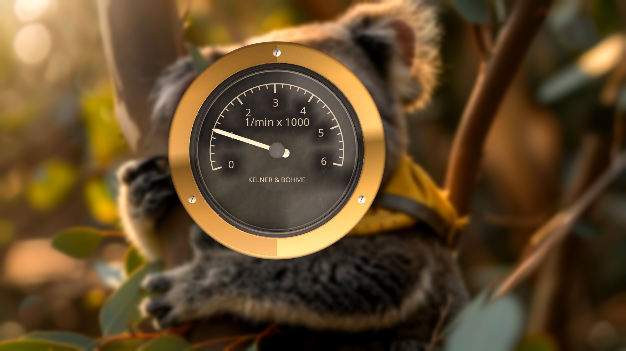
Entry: 1000 rpm
